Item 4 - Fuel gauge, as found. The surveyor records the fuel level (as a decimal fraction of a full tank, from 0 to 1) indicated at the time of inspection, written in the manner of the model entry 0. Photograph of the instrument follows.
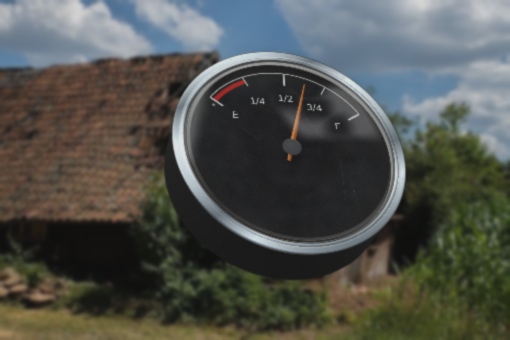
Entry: 0.625
